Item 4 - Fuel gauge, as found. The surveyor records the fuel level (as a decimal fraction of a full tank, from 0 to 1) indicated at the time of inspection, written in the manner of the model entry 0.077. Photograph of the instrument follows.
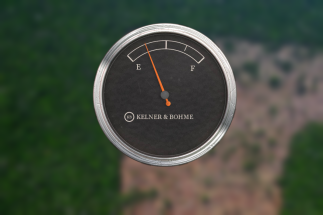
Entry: 0.25
